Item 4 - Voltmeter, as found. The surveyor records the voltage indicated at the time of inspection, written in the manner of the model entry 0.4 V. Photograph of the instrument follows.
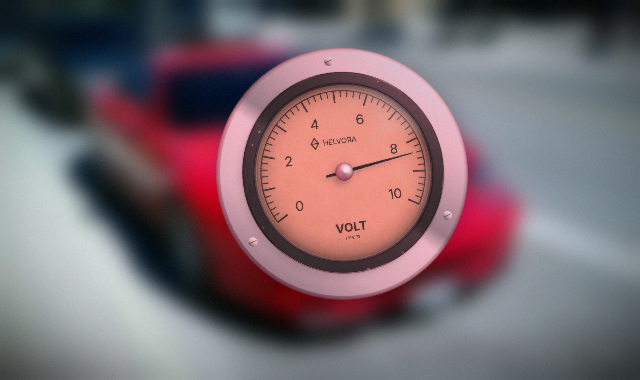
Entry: 8.4 V
